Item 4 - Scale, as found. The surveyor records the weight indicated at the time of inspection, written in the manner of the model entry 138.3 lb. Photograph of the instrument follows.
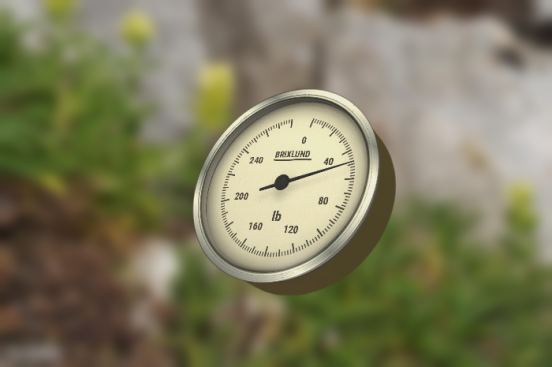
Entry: 50 lb
